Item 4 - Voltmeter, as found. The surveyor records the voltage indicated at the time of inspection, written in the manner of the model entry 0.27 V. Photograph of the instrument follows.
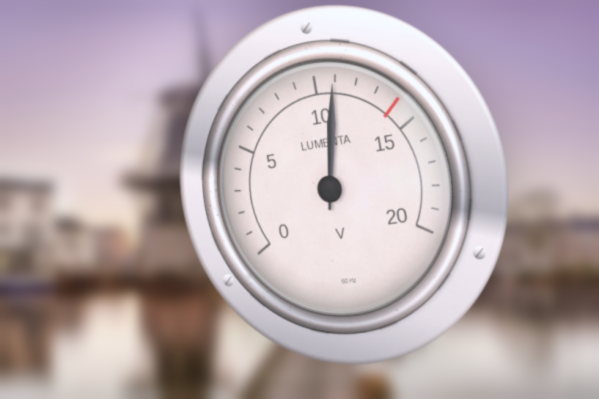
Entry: 11 V
